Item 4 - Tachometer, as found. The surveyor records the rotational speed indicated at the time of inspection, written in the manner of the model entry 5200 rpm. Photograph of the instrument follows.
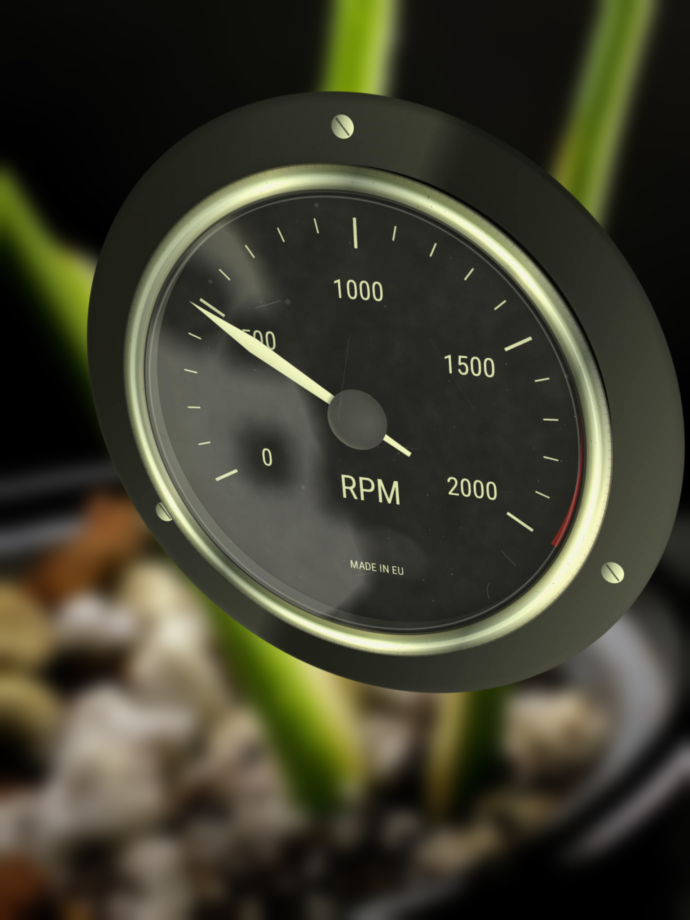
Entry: 500 rpm
